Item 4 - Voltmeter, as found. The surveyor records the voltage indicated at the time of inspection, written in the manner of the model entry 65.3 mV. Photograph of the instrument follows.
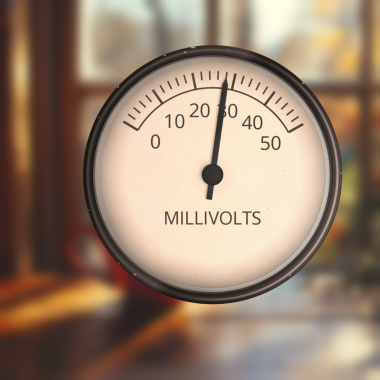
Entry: 28 mV
